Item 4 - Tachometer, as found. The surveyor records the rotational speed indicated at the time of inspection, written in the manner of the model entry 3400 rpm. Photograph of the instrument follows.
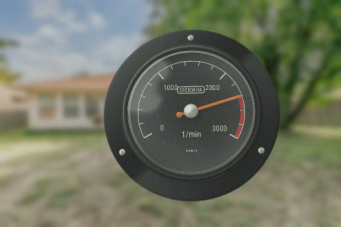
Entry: 2400 rpm
